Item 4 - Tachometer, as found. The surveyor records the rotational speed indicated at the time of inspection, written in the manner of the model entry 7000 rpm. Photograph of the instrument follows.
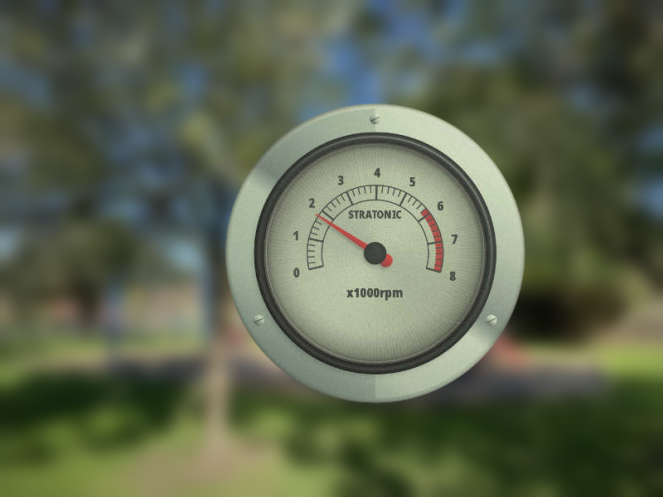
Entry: 1800 rpm
